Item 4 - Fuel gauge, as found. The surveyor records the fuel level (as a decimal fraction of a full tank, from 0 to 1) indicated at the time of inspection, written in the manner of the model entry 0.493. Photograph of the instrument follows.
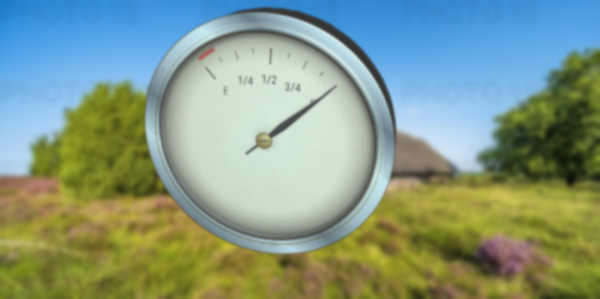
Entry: 1
